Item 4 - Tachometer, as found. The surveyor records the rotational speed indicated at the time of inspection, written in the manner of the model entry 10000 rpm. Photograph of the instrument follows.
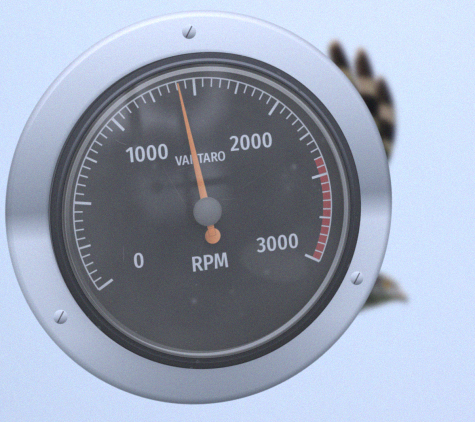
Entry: 1400 rpm
